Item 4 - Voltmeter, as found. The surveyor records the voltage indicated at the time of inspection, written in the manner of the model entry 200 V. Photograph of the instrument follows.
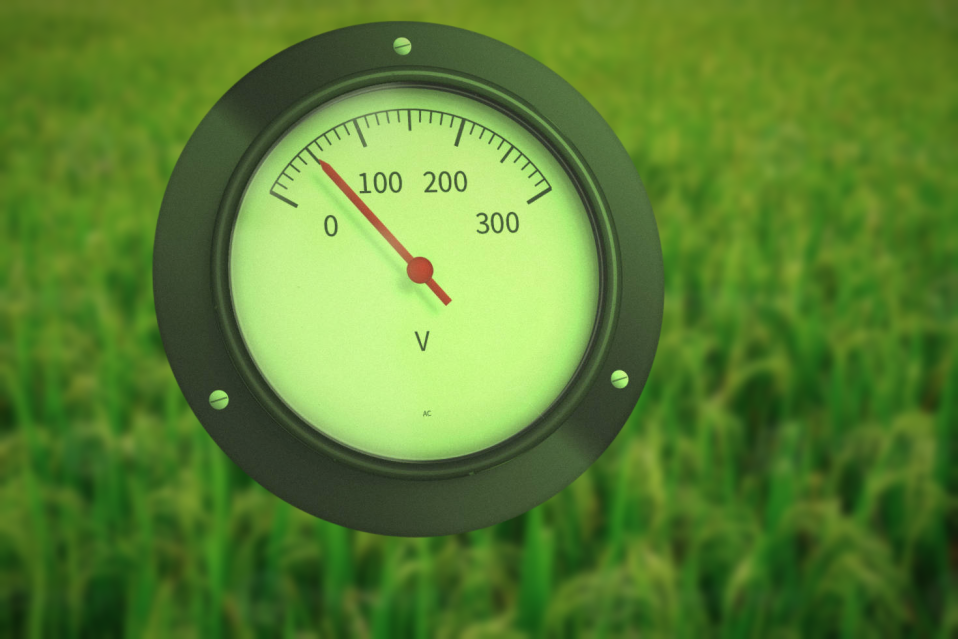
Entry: 50 V
